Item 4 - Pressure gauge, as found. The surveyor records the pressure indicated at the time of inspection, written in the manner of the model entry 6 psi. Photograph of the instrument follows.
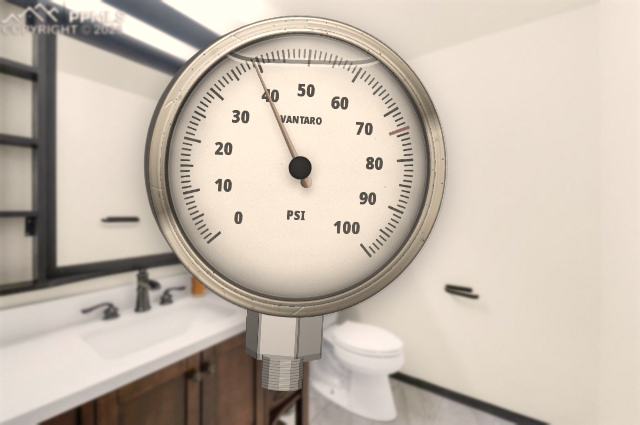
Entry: 39 psi
